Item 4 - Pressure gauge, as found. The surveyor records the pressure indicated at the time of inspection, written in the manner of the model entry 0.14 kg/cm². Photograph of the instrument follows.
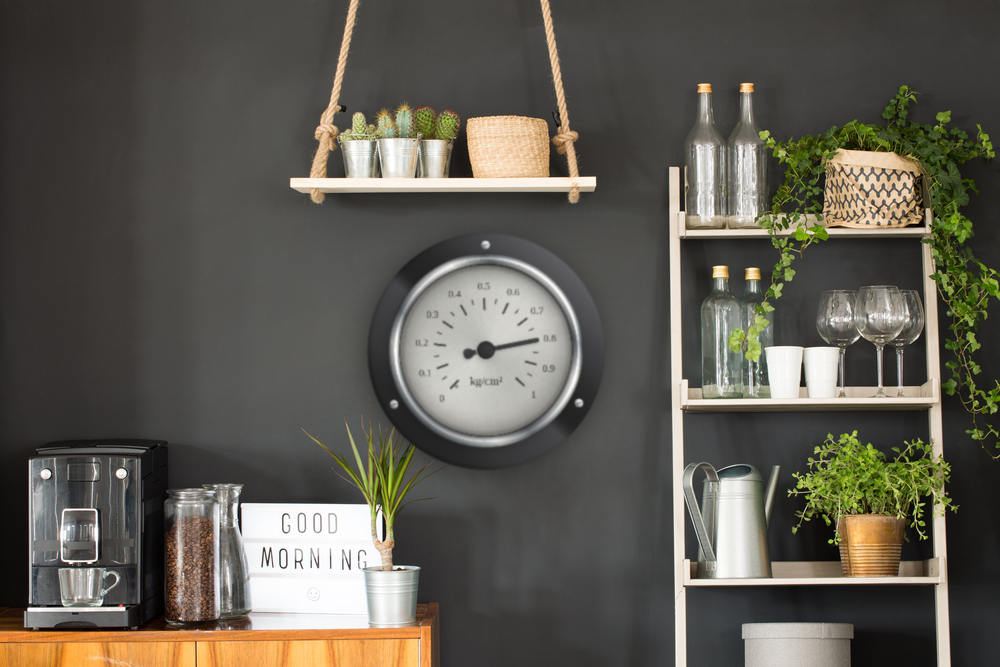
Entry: 0.8 kg/cm²
